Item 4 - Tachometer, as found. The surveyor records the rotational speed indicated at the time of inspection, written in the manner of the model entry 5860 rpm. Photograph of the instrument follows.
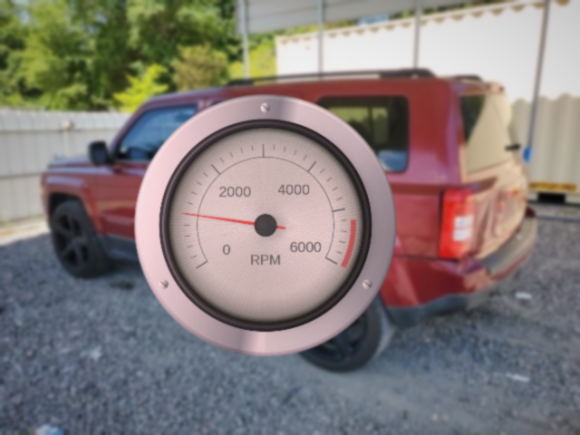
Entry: 1000 rpm
